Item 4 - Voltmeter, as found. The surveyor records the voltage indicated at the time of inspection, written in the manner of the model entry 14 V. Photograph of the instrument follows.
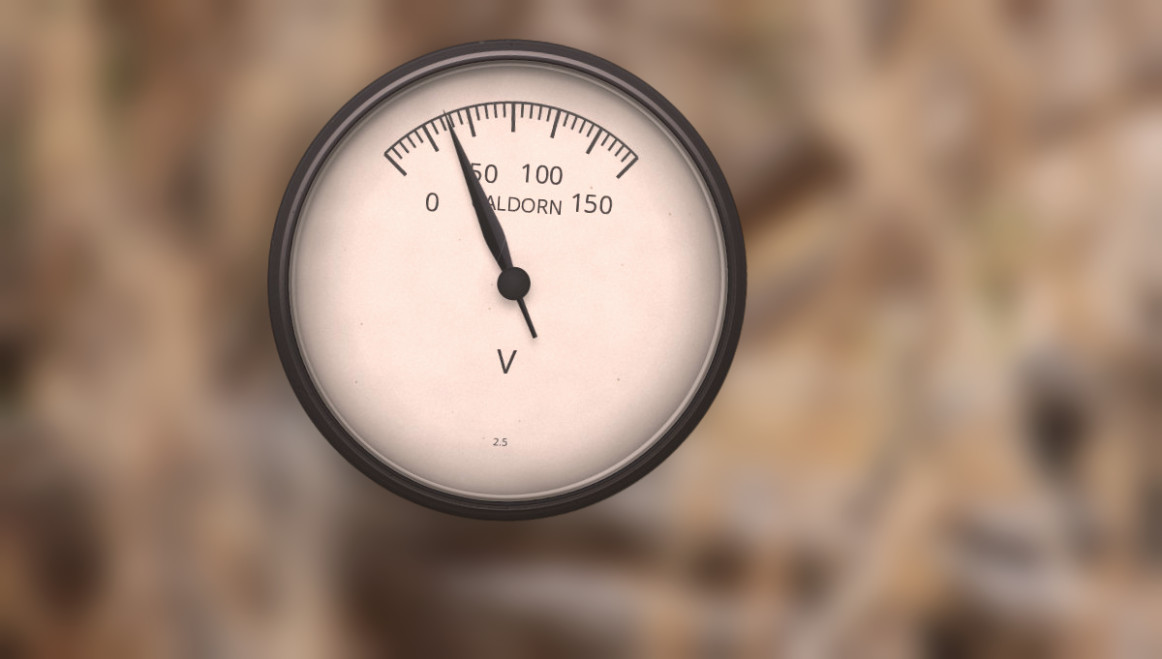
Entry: 37.5 V
